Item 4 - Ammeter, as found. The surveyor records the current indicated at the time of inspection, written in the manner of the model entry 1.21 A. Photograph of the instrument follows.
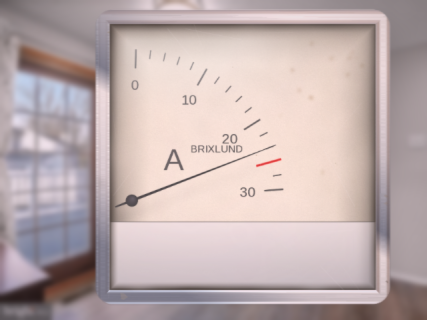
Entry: 24 A
